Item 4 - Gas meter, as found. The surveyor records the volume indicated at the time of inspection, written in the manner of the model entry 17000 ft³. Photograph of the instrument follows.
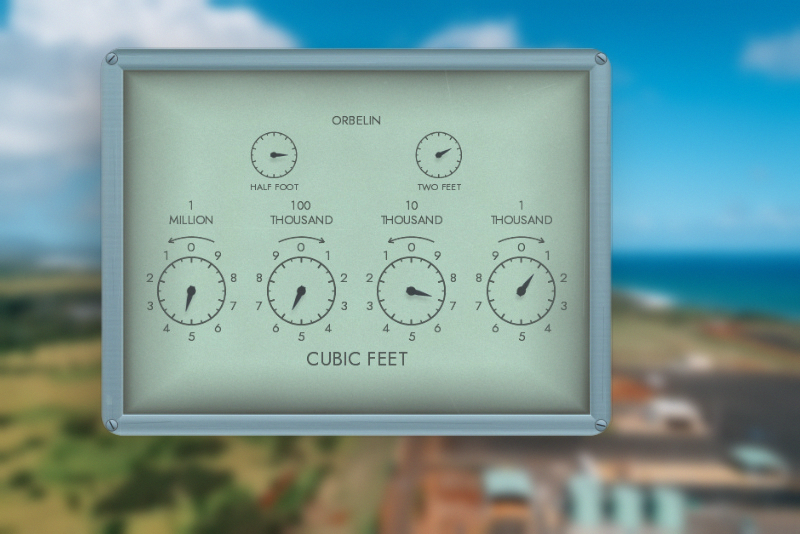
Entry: 457100 ft³
